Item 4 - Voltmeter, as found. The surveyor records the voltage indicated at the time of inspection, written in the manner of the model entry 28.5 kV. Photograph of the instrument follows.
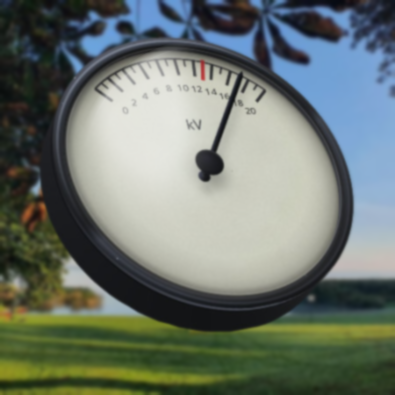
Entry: 17 kV
